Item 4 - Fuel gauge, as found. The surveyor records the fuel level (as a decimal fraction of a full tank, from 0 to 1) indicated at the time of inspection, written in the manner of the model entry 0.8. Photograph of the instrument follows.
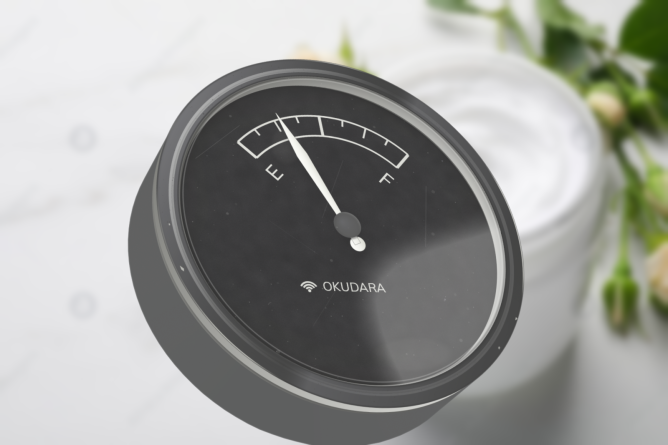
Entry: 0.25
